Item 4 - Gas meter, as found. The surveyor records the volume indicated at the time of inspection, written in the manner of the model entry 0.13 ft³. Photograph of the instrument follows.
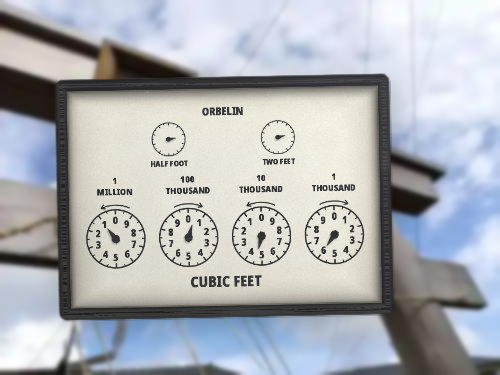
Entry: 104600 ft³
